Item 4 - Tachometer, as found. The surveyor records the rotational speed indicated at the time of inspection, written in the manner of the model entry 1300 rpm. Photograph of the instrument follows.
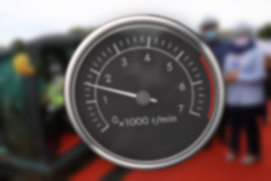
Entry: 1600 rpm
